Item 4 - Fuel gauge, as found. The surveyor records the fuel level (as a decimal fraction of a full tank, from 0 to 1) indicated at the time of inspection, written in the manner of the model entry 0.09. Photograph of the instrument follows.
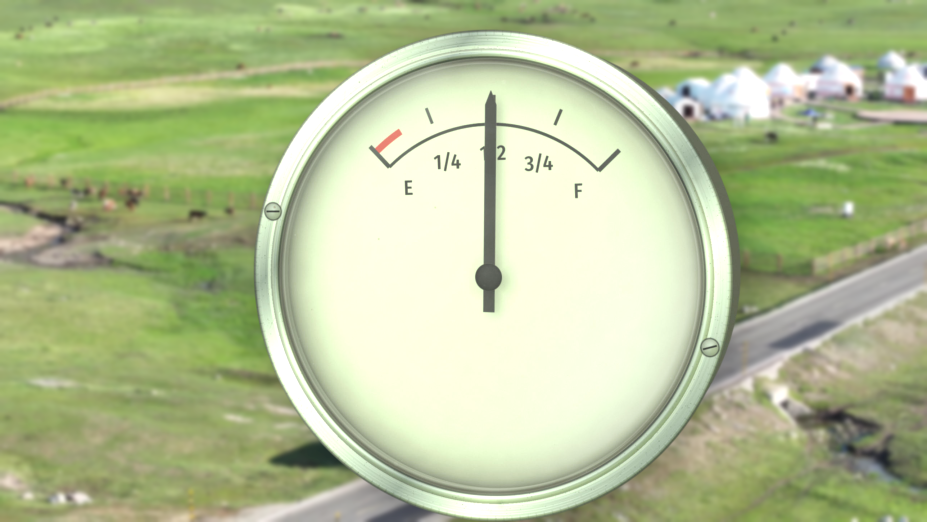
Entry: 0.5
